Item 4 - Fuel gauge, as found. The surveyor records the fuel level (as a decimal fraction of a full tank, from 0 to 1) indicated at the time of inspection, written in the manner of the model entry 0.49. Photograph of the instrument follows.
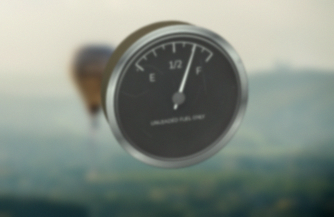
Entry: 0.75
